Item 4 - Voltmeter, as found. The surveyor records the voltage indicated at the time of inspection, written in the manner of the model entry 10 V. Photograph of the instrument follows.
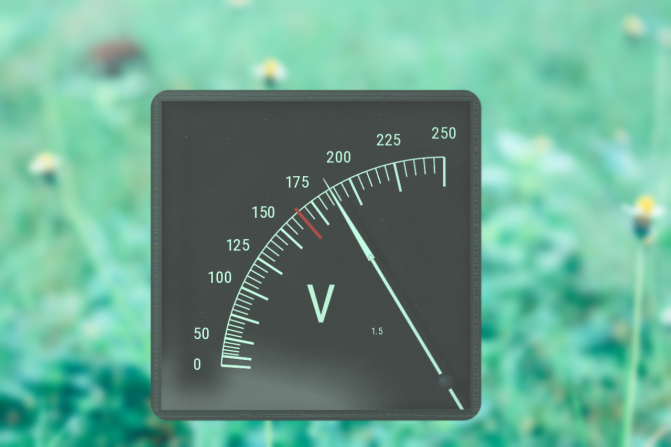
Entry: 187.5 V
